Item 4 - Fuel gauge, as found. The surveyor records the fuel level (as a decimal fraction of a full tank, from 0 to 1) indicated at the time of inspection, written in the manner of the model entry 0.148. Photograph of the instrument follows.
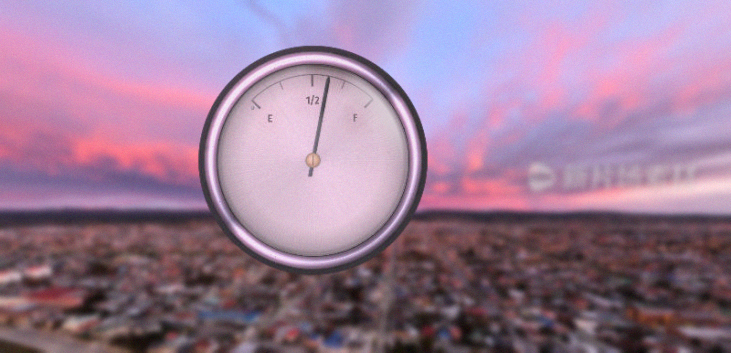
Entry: 0.625
